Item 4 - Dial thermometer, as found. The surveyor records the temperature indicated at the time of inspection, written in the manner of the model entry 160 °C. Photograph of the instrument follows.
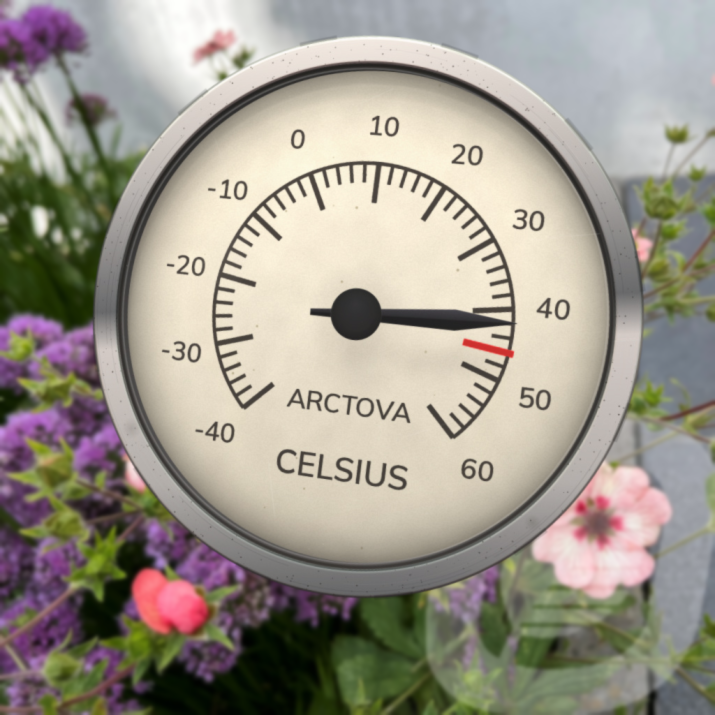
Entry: 42 °C
